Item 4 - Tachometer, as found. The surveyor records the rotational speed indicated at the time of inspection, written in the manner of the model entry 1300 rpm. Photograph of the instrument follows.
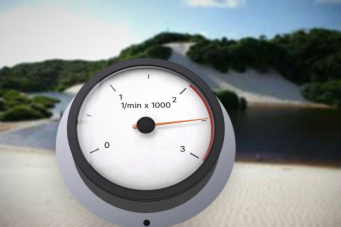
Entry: 2500 rpm
